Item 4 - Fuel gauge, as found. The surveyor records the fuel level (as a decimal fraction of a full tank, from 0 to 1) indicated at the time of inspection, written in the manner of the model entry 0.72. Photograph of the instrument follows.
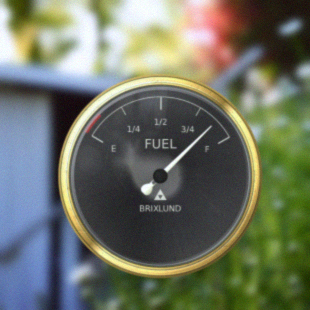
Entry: 0.875
